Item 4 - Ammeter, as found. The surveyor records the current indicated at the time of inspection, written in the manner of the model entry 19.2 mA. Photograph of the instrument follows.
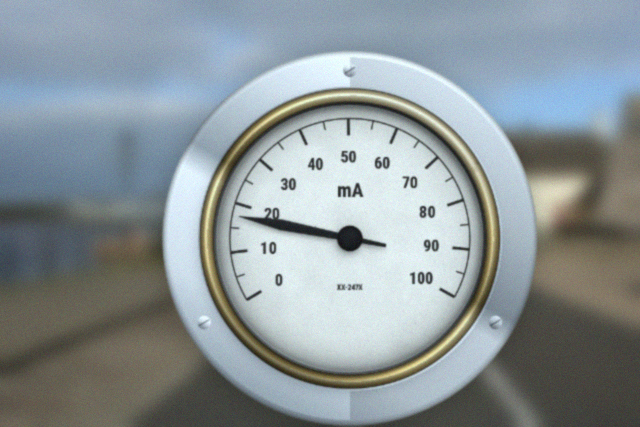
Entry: 17.5 mA
